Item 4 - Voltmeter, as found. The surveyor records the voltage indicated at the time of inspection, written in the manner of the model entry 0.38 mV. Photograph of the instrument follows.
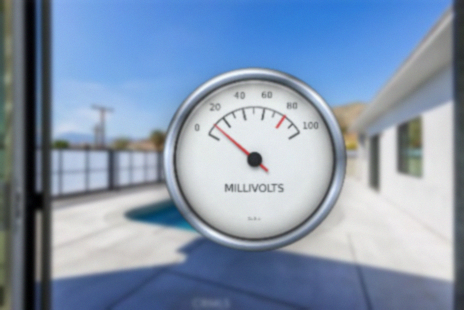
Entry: 10 mV
